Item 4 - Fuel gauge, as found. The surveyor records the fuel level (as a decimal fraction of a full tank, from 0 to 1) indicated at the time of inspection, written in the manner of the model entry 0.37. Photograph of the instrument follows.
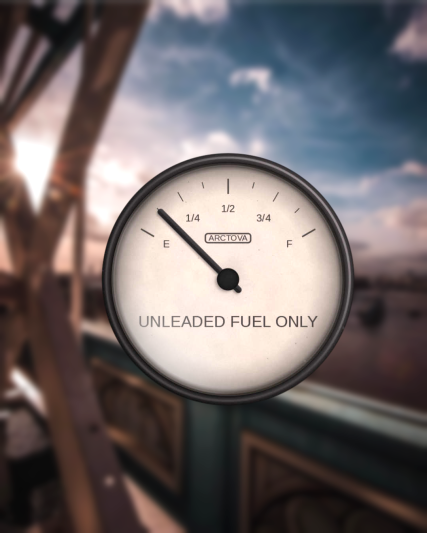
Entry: 0.125
